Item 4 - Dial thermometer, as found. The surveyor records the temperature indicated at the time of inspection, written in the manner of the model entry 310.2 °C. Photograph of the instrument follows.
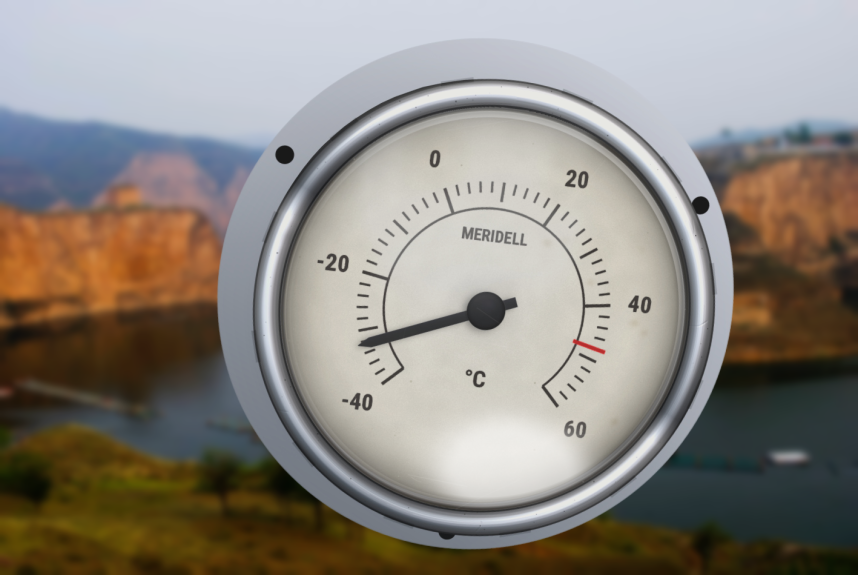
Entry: -32 °C
